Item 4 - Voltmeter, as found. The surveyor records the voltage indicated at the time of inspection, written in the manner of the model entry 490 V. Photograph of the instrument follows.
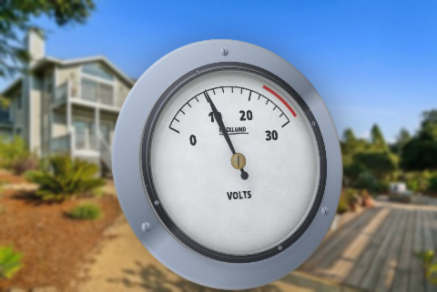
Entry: 10 V
